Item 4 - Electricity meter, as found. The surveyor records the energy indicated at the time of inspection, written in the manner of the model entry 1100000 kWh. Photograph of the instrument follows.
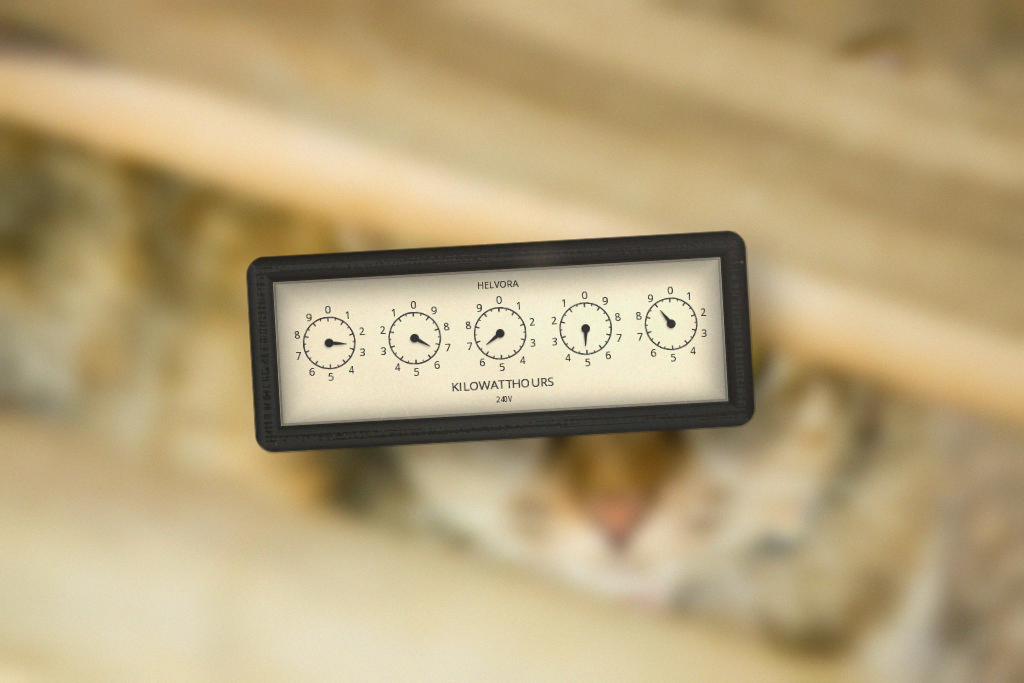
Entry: 26649 kWh
